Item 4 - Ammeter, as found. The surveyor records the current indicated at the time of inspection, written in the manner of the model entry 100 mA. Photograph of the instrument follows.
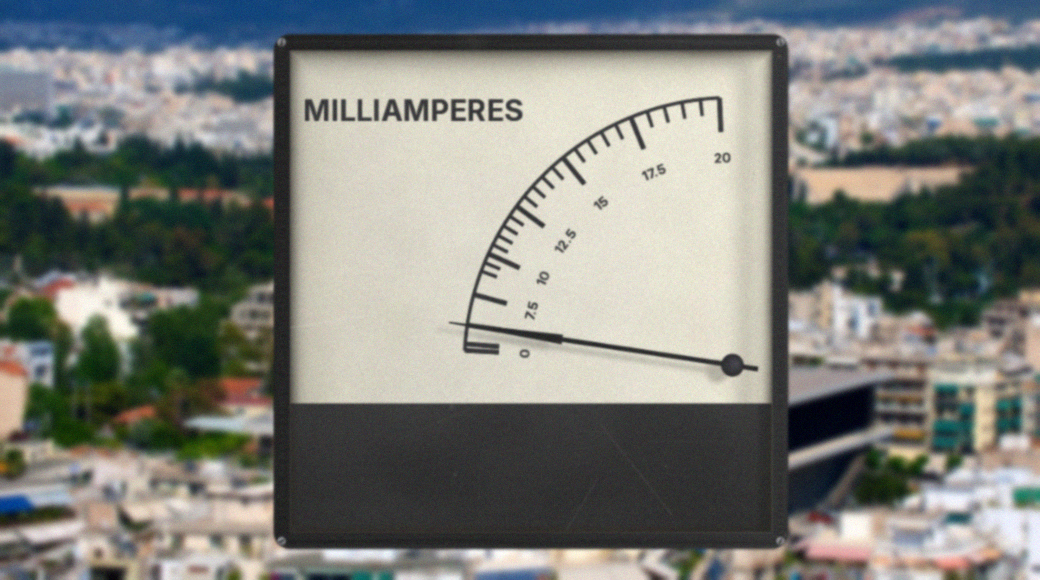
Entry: 5 mA
